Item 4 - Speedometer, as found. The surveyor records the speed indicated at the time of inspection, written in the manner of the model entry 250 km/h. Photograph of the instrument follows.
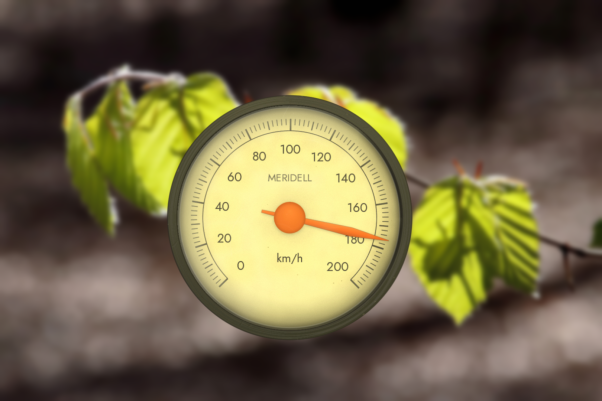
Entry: 176 km/h
